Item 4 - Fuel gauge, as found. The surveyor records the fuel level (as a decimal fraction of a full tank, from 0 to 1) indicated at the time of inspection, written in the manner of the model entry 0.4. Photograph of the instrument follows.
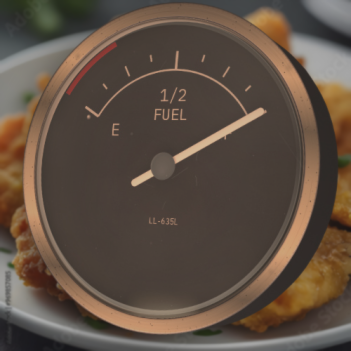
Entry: 1
